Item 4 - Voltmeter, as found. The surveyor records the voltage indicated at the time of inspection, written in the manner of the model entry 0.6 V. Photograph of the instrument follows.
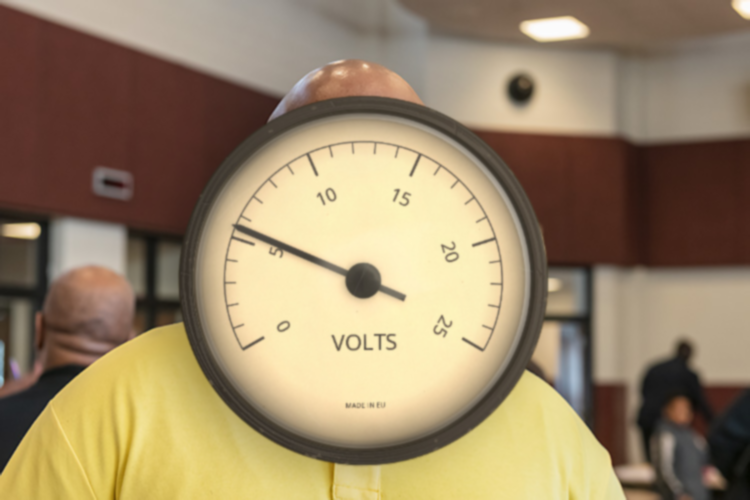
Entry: 5.5 V
